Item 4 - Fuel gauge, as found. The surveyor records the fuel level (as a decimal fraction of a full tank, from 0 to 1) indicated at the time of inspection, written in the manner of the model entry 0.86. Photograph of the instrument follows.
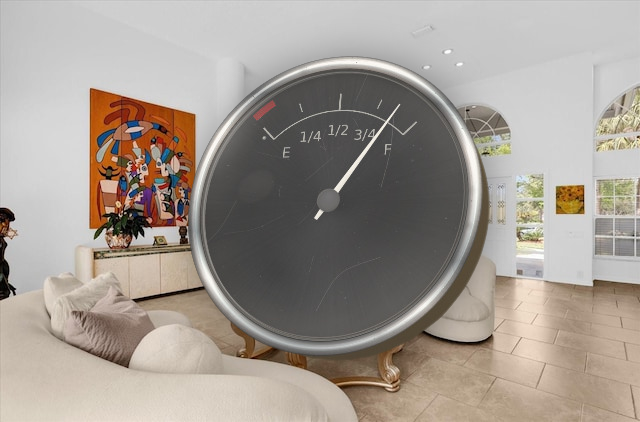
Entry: 0.875
